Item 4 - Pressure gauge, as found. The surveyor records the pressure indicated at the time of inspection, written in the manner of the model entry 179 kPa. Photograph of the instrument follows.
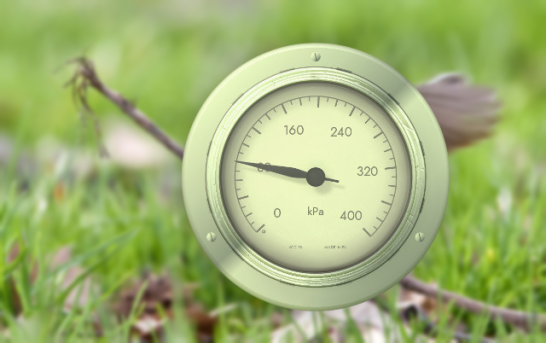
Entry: 80 kPa
